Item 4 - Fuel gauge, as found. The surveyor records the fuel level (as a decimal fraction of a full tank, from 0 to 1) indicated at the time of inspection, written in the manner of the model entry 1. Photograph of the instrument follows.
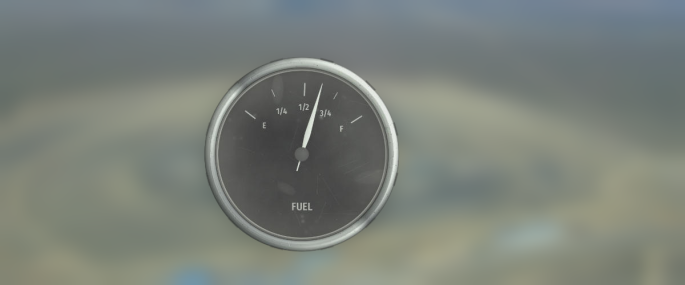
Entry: 0.625
